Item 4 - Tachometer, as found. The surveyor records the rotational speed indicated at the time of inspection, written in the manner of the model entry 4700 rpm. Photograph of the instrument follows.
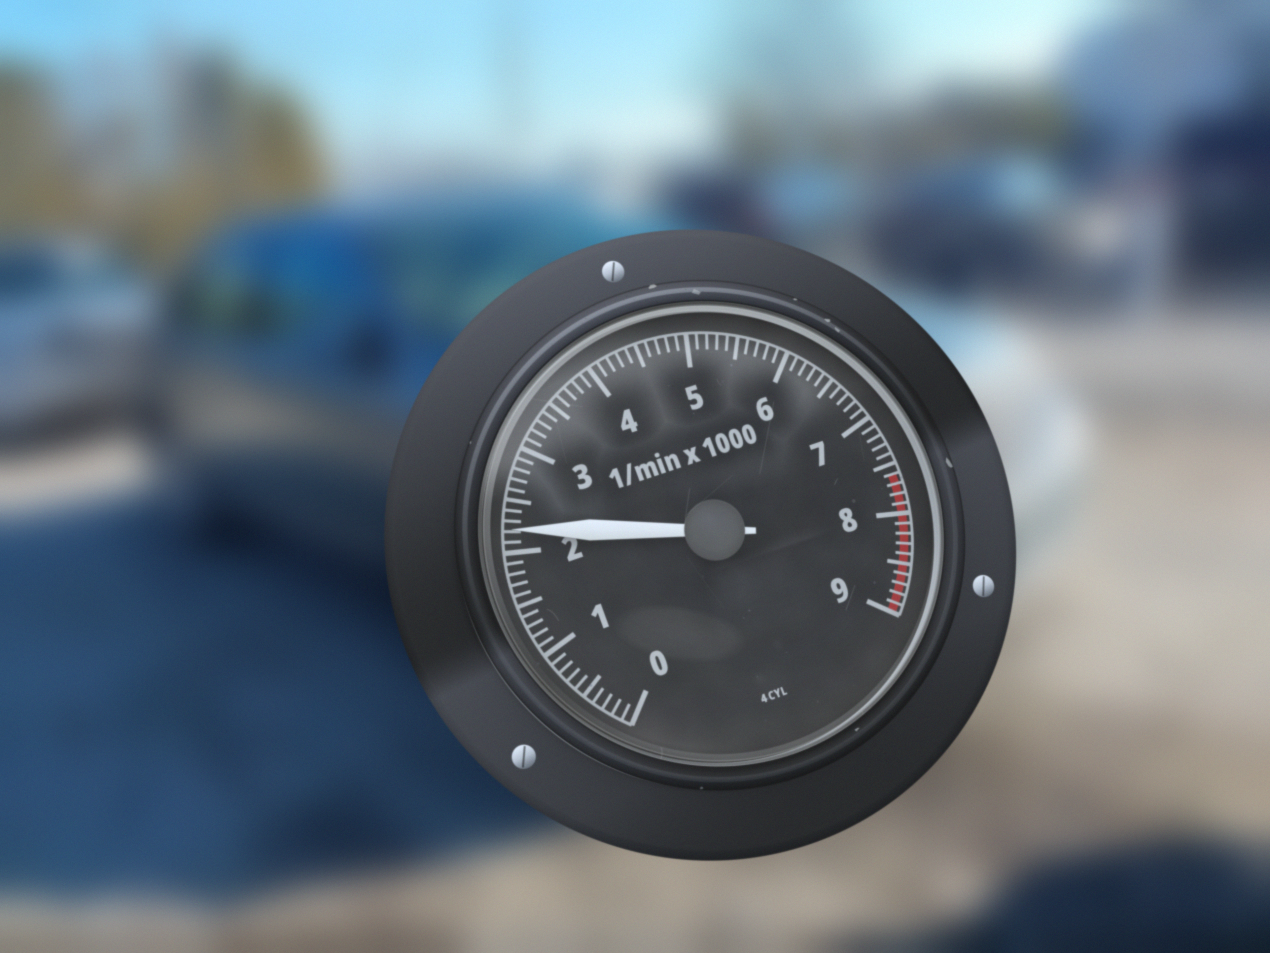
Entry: 2200 rpm
